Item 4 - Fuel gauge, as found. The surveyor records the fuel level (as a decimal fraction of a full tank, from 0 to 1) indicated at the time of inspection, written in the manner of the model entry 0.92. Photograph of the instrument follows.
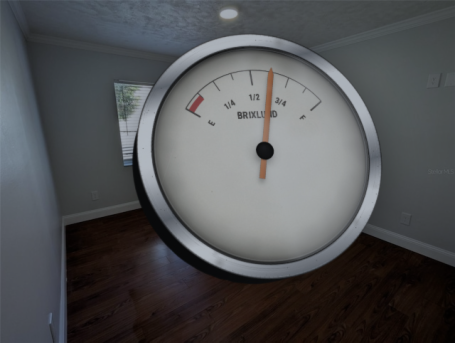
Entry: 0.625
